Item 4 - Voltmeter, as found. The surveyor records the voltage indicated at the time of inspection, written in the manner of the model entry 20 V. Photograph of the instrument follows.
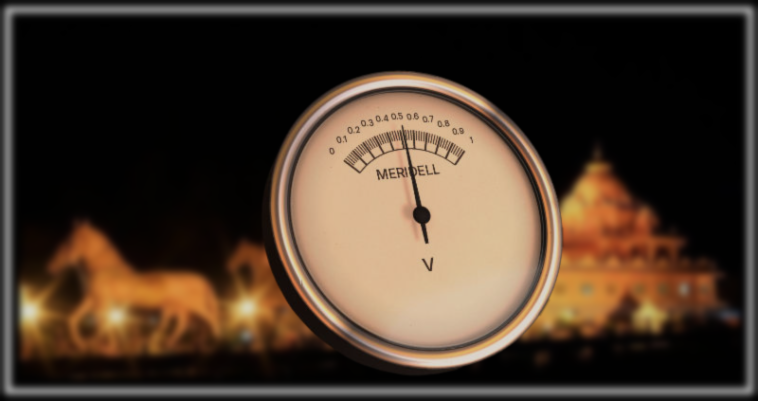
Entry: 0.5 V
